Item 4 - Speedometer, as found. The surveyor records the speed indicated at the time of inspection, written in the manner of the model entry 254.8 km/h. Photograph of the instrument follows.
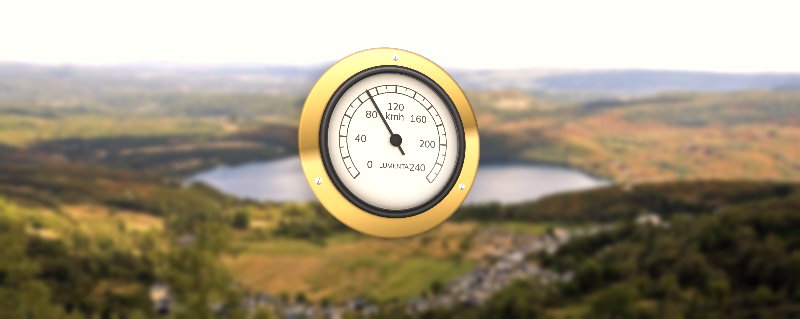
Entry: 90 km/h
